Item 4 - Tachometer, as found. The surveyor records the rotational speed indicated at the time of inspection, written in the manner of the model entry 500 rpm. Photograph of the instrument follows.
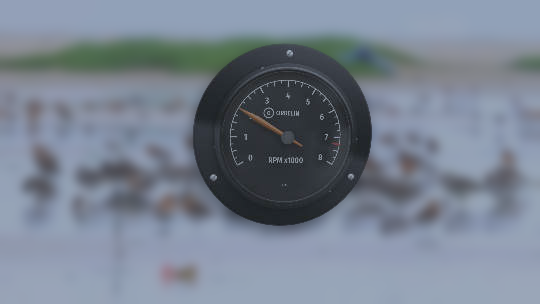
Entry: 2000 rpm
